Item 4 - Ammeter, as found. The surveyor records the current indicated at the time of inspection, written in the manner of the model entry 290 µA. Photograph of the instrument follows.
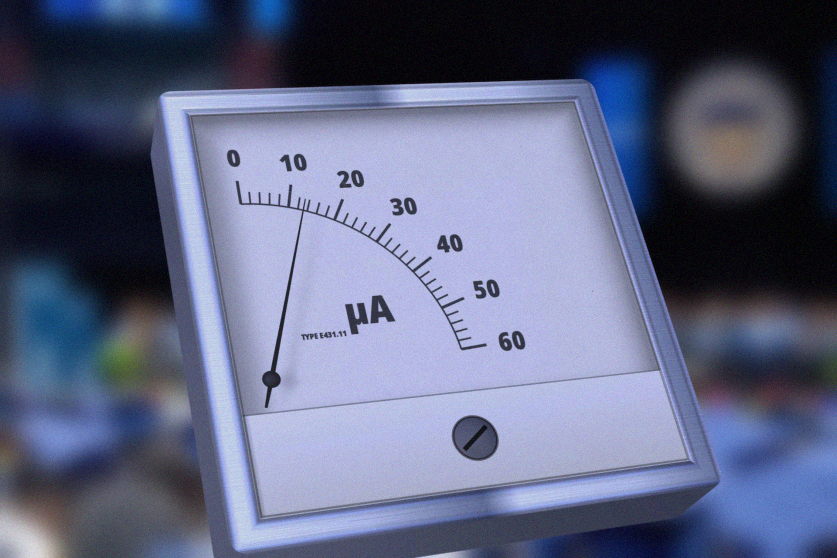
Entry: 13 µA
